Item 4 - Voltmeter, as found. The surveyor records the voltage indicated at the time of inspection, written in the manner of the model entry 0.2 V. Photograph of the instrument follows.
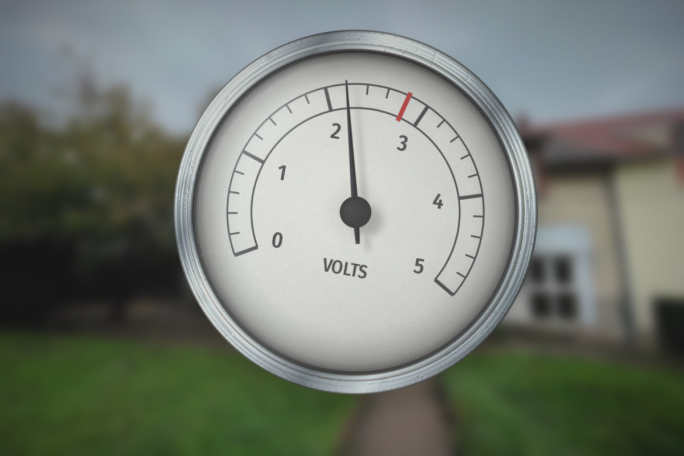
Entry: 2.2 V
